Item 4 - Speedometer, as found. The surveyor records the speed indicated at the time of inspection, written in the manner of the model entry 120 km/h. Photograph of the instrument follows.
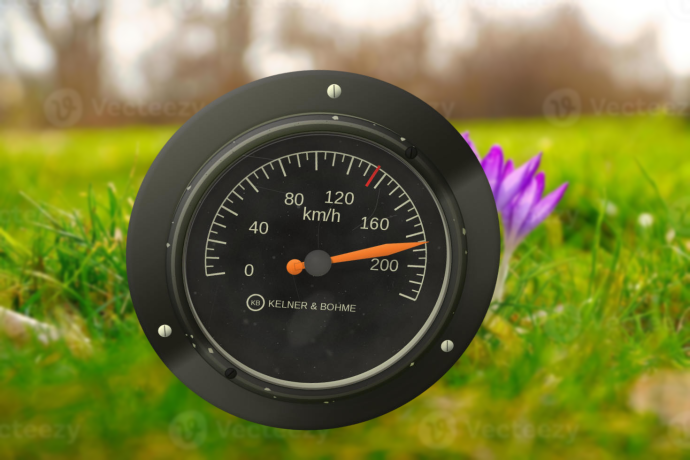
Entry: 185 km/h
